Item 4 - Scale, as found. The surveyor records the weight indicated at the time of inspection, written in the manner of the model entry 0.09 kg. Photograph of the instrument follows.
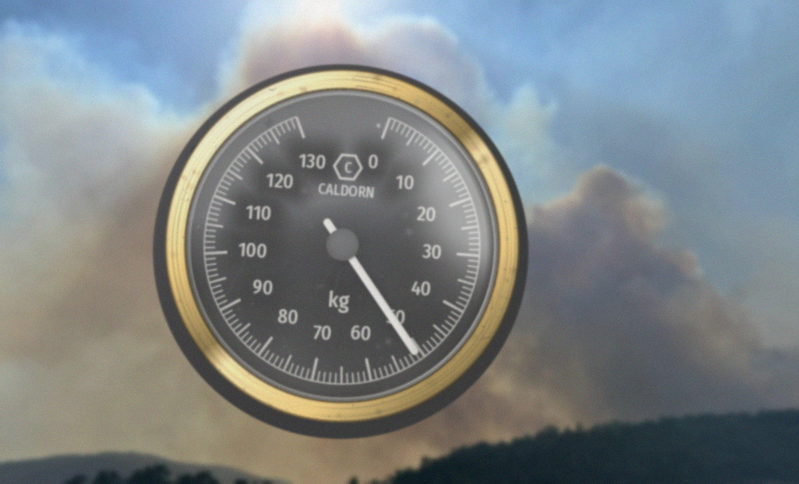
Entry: 51 kg
